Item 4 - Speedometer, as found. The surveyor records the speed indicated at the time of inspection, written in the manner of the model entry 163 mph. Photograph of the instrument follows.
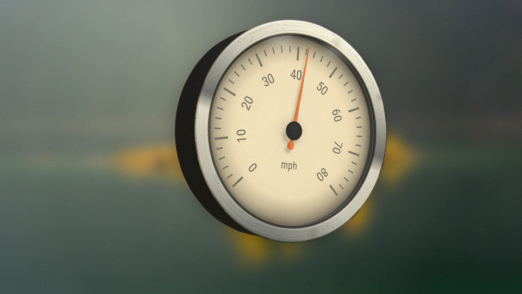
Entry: 42 mph
